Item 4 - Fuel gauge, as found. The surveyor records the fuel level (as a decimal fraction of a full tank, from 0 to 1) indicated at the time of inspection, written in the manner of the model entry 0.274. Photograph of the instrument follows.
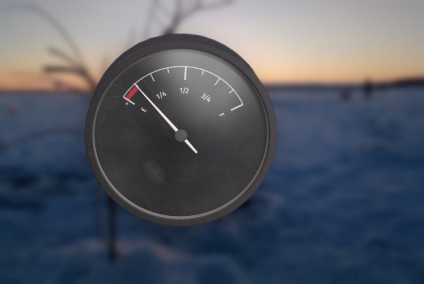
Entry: 0.125
